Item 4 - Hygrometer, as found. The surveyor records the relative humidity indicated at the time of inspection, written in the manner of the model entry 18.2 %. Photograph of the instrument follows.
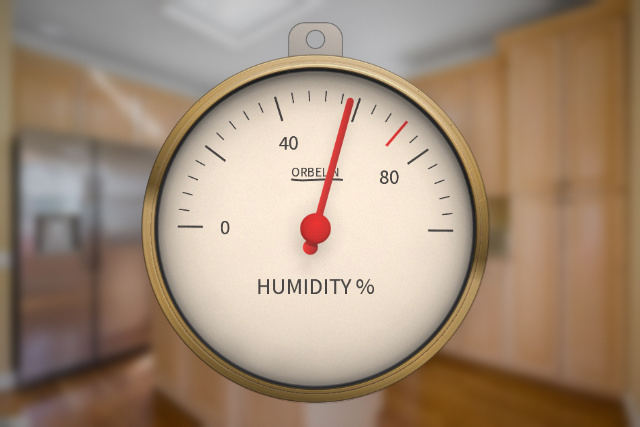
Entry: 58 %
